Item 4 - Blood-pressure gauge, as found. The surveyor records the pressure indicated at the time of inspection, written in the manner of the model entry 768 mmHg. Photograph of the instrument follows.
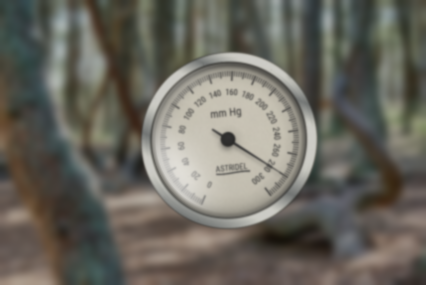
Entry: 280 mmHg
